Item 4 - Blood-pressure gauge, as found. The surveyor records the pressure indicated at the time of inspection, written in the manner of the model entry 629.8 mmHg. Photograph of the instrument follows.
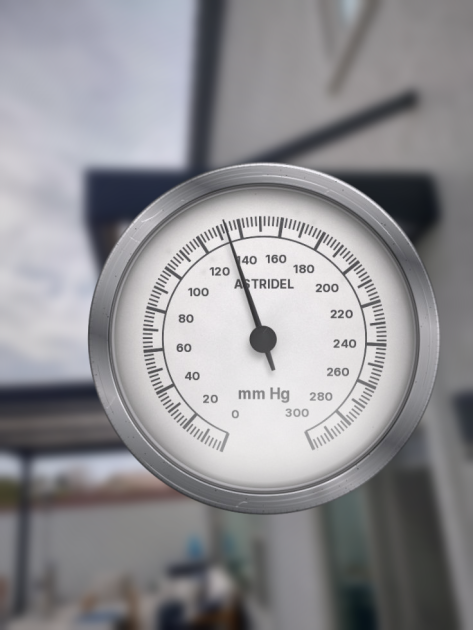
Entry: 134 mmHg
